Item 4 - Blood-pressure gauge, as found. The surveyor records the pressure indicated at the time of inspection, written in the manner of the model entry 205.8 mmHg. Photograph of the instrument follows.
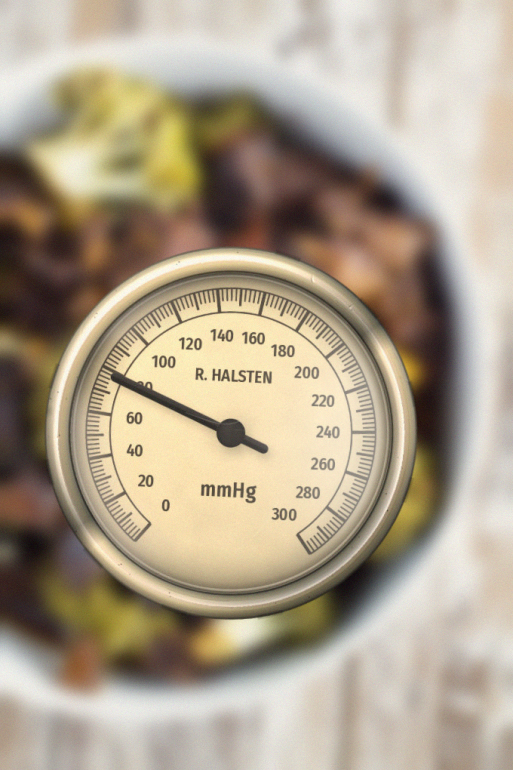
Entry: 78 mmHg
